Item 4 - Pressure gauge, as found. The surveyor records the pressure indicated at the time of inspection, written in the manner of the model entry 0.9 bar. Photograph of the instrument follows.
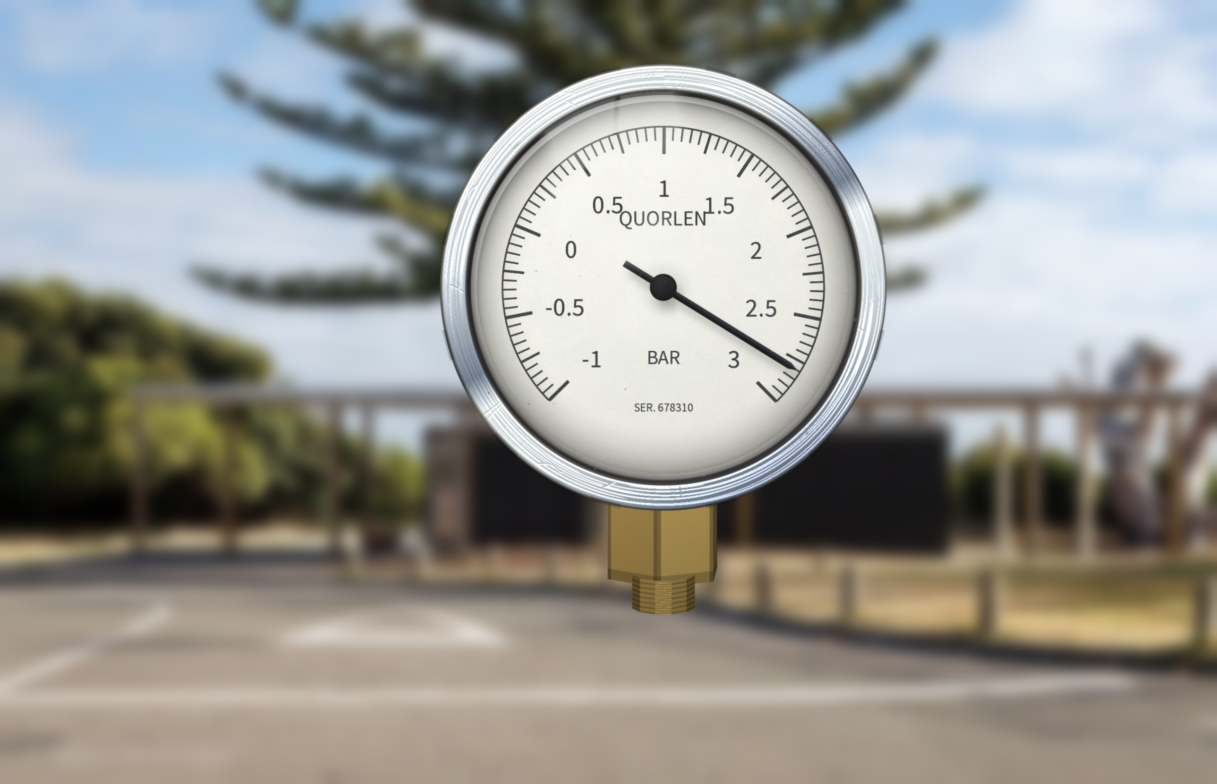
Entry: 2.8 bar
